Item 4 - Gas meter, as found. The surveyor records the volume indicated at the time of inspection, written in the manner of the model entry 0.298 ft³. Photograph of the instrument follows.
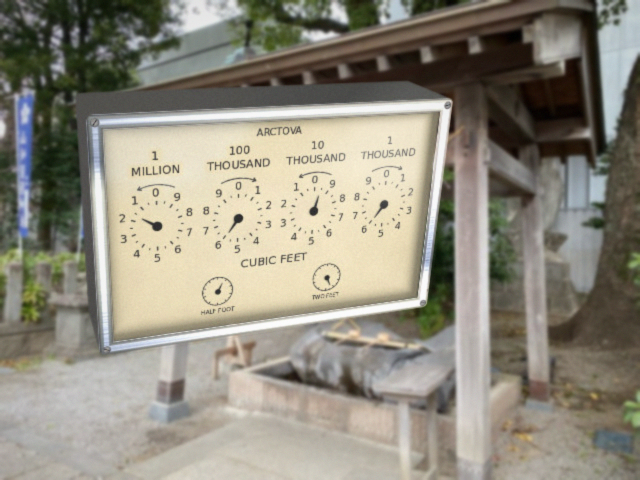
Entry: 159600 ft³
